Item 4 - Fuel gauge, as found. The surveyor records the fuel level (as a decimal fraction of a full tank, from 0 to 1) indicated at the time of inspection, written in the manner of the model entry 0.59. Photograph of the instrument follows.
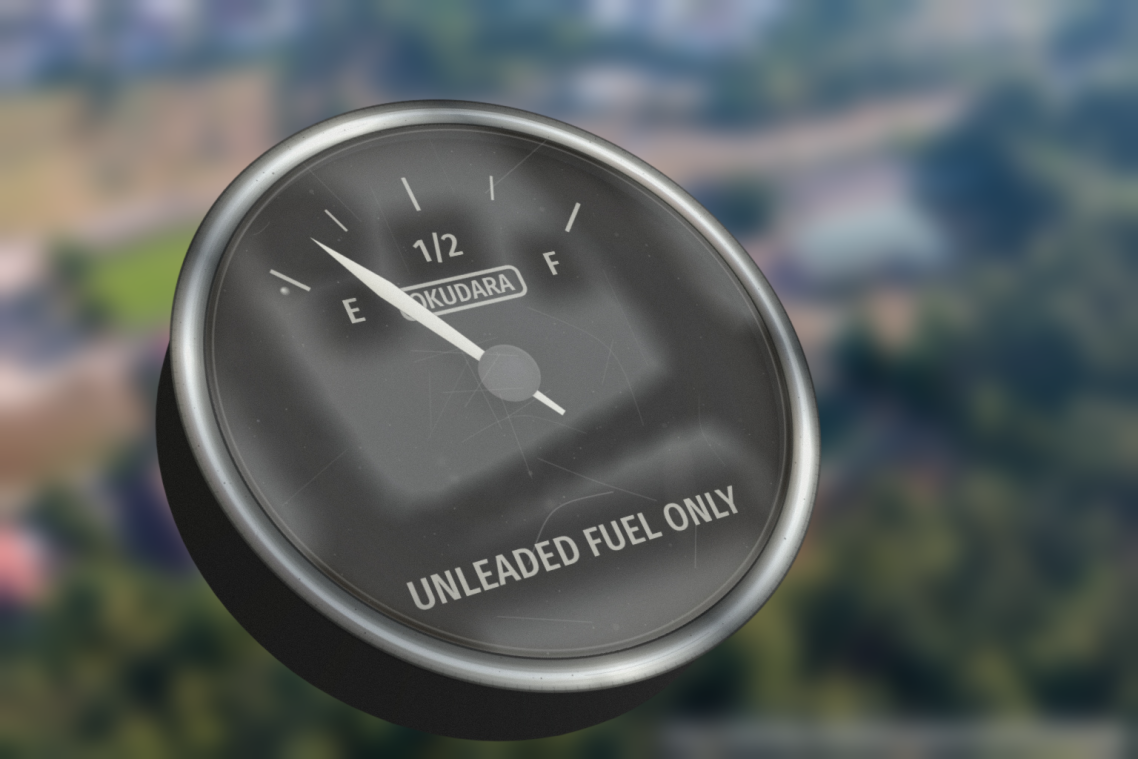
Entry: 0.125
